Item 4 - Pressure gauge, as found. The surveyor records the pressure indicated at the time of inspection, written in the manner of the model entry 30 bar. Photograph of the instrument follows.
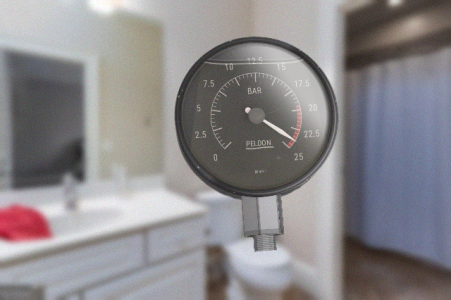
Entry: 24 bar
